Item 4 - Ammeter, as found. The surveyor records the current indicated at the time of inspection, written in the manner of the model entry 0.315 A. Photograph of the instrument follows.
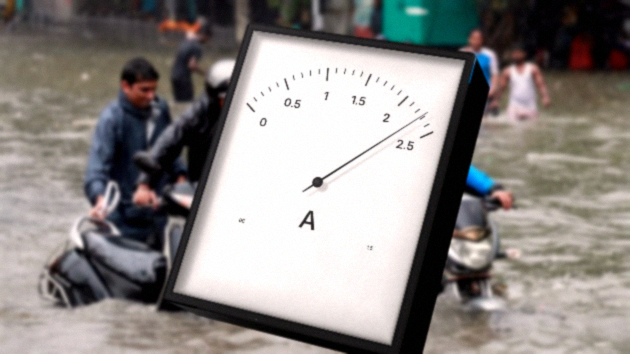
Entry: 2.3 A
